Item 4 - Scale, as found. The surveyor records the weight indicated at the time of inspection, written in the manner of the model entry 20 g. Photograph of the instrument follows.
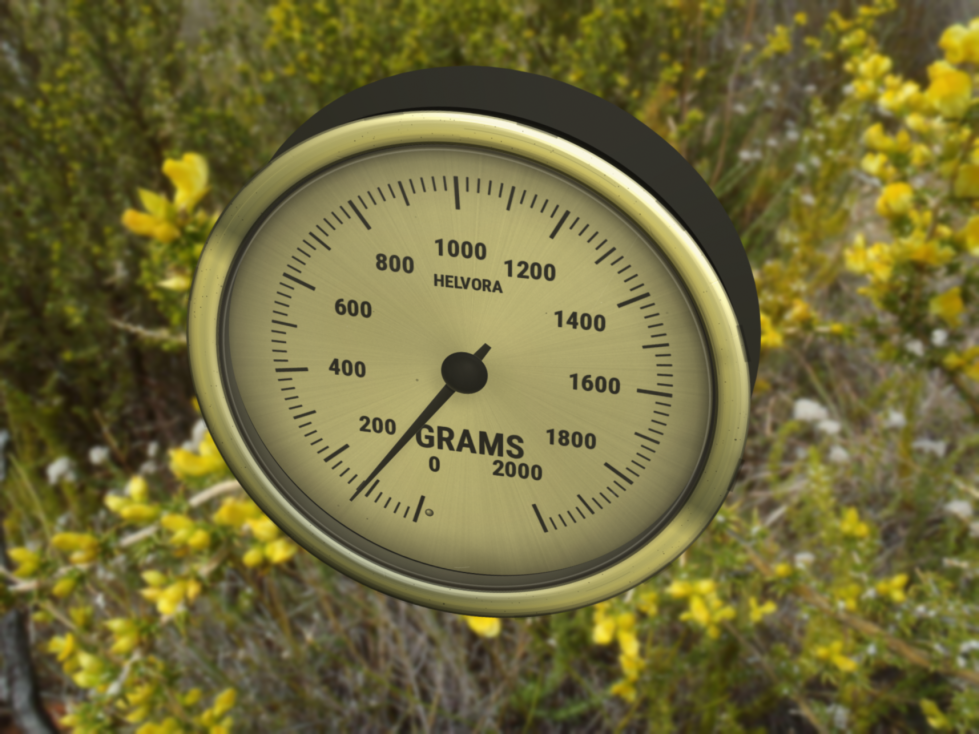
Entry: 120 g
